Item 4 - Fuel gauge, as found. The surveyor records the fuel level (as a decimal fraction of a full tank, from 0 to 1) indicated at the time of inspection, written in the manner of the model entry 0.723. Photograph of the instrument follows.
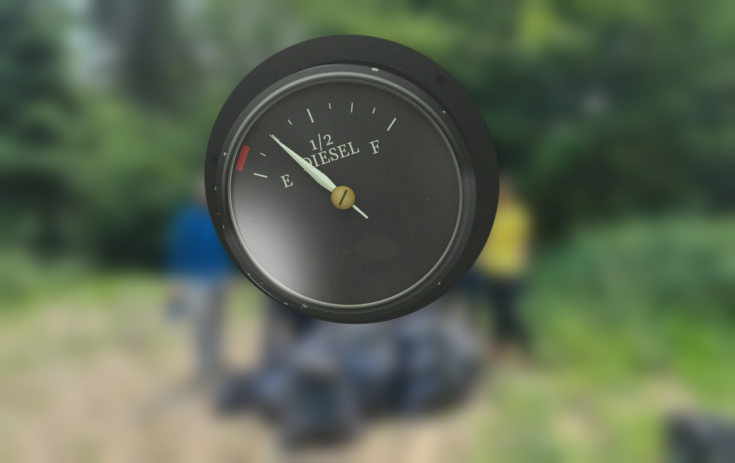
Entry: 0.25
